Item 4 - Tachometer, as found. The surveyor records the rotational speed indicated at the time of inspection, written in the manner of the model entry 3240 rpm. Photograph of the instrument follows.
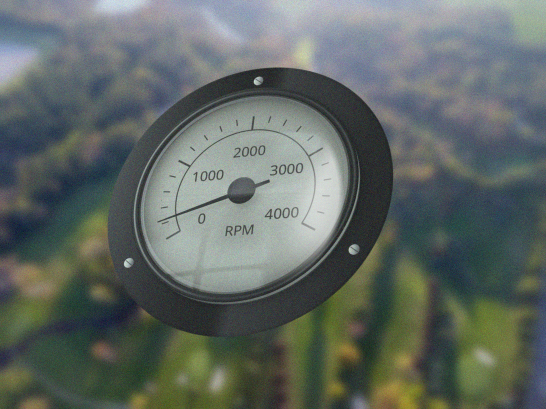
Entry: 200 rpm
